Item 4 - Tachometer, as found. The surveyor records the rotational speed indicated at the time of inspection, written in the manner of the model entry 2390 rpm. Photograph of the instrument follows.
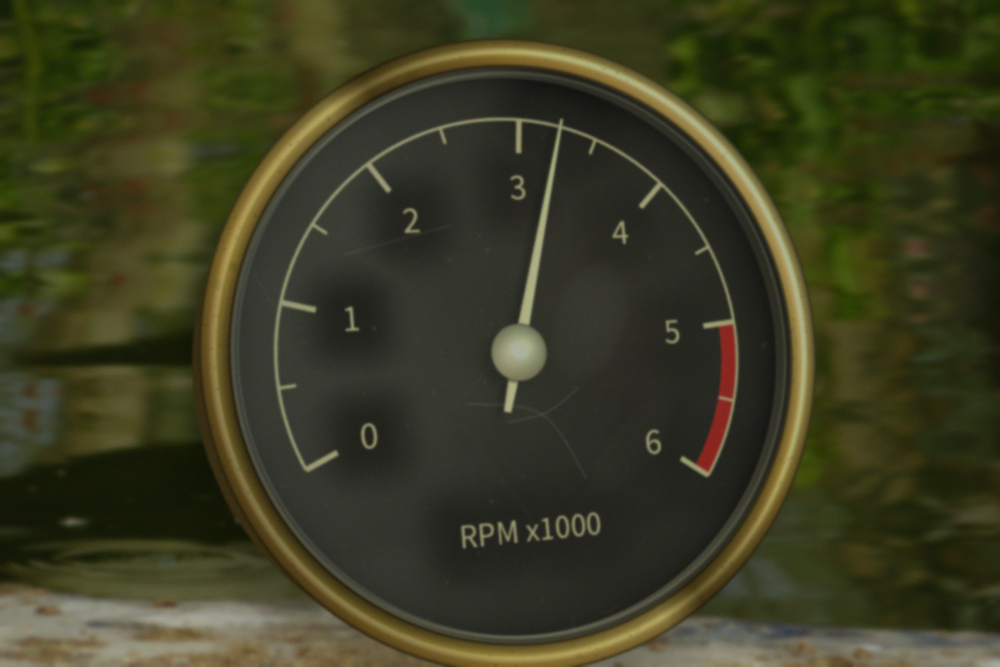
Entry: 3250 rpm
